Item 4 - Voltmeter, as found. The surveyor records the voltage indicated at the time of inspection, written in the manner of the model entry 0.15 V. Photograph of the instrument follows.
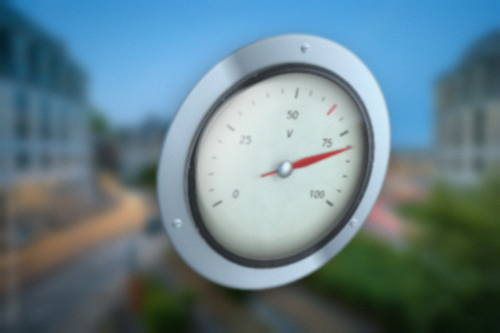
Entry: 80 V
